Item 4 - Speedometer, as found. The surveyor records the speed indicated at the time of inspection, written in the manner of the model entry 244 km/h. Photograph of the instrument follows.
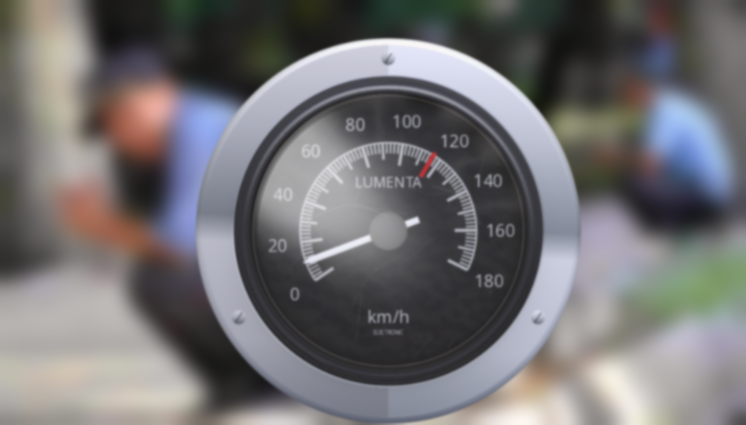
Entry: 10 km/h
